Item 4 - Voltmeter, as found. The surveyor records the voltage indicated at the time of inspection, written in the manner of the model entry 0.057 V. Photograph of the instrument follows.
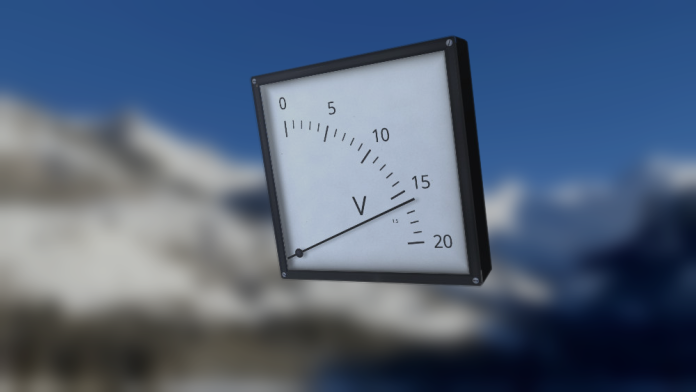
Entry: 16 V
